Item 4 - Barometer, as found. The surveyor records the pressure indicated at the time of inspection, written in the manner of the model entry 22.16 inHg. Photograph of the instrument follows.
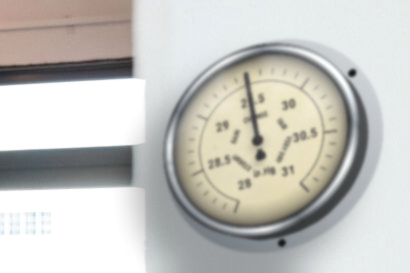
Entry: 29.5 inHg
